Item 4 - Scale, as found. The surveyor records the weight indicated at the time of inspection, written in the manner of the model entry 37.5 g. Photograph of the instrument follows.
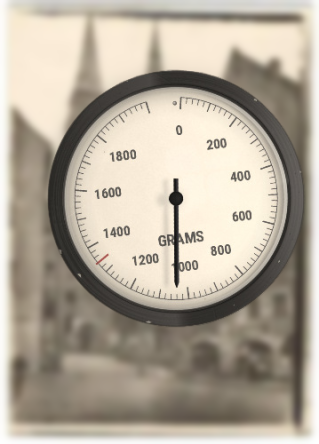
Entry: 1040 g
